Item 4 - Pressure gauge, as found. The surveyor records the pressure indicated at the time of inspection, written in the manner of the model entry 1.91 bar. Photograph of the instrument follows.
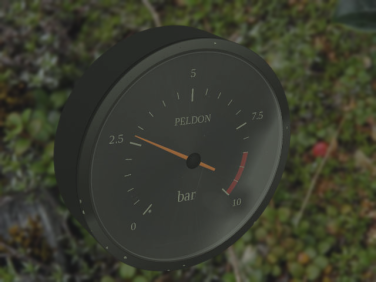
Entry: 2.75 bar
